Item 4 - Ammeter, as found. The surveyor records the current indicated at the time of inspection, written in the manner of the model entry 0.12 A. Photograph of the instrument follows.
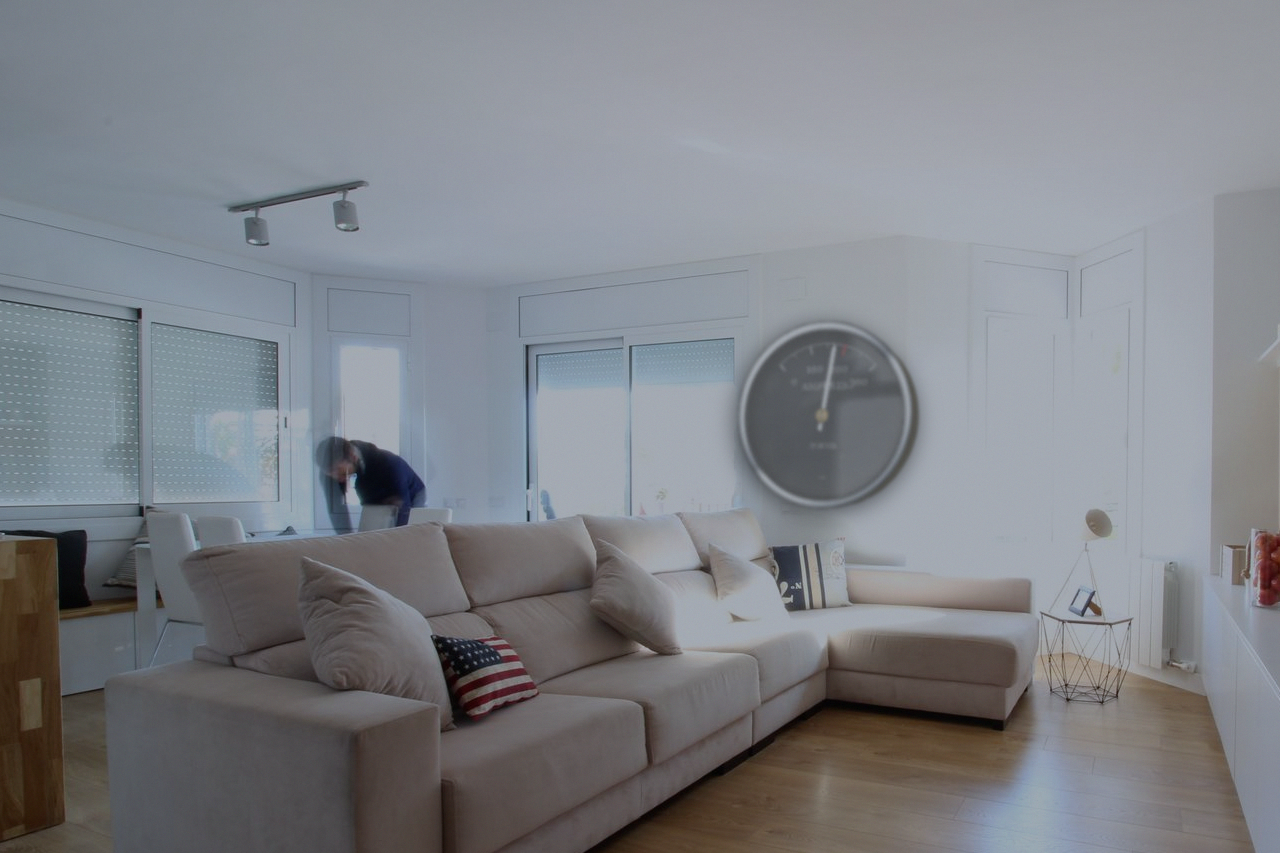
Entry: 175 A
